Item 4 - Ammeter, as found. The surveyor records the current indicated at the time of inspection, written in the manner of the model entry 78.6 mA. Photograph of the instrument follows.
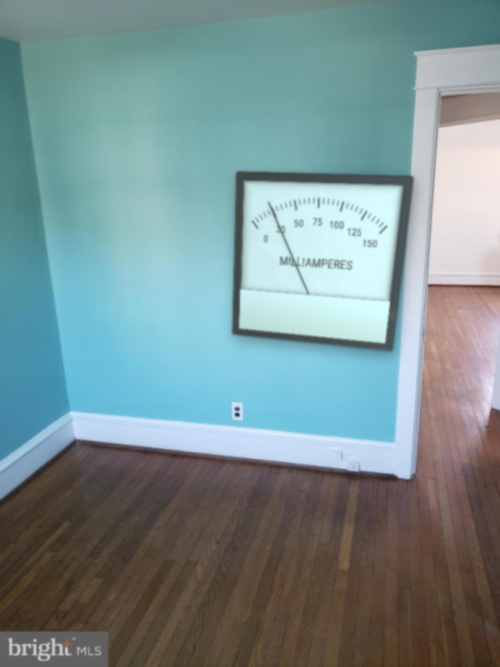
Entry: 25 mA
